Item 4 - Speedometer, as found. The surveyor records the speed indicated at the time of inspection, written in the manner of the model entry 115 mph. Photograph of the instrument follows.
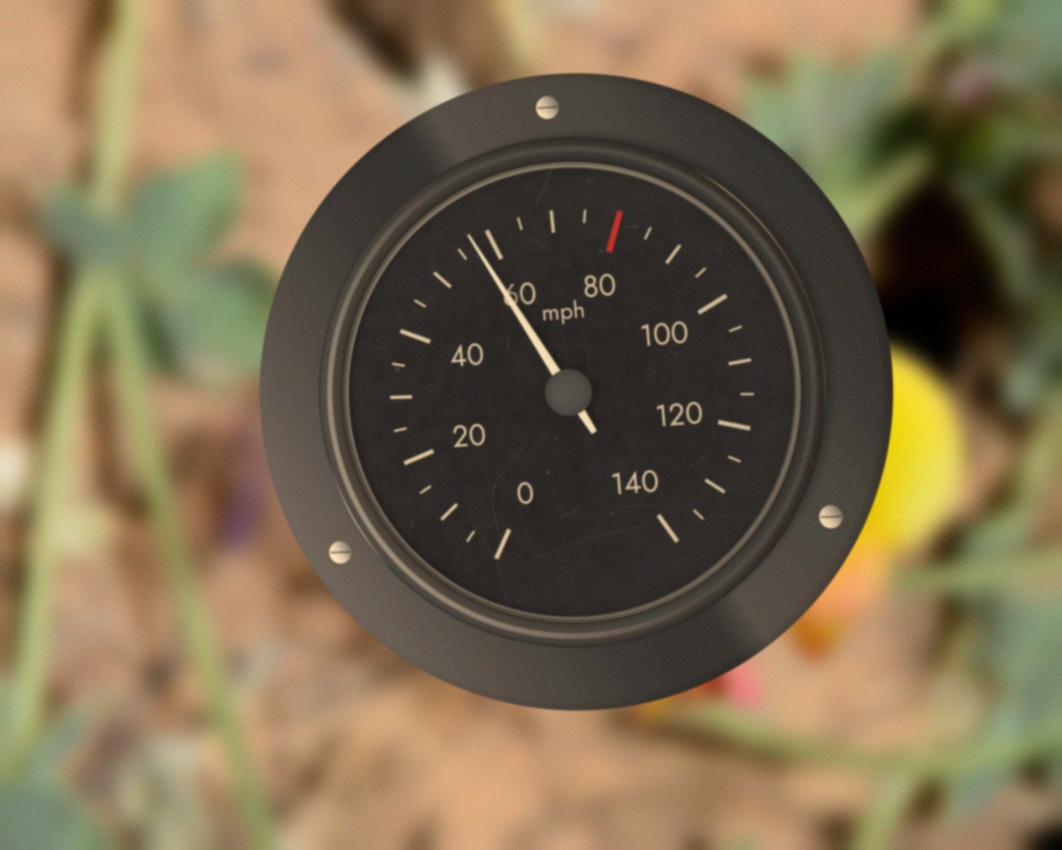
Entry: 57.5 mph
